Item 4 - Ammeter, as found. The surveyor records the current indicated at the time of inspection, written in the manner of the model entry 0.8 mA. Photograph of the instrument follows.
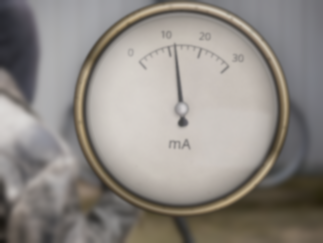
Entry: 12 mA
